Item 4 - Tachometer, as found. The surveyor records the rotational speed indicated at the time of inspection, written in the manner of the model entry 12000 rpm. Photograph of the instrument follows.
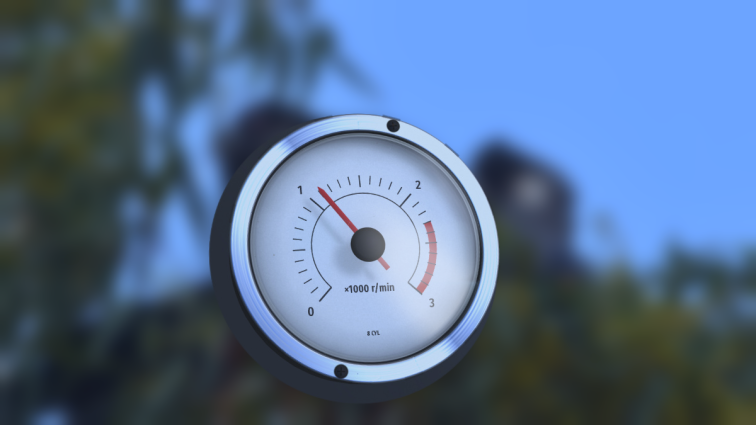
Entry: 1100 rpm
